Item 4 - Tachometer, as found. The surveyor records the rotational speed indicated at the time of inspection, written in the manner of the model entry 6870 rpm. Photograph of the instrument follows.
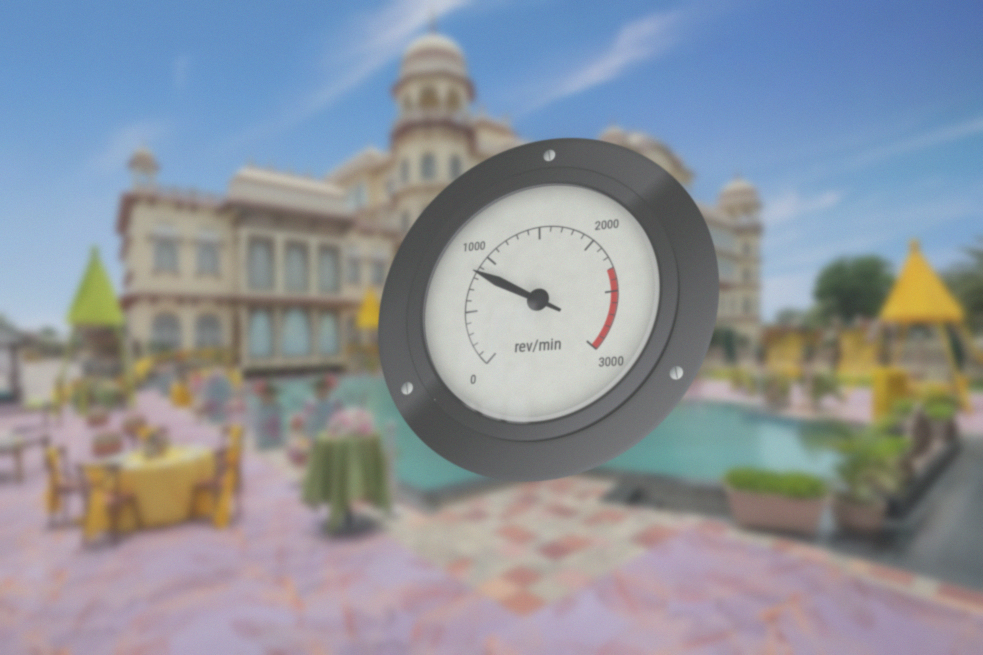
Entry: 850 rpm
